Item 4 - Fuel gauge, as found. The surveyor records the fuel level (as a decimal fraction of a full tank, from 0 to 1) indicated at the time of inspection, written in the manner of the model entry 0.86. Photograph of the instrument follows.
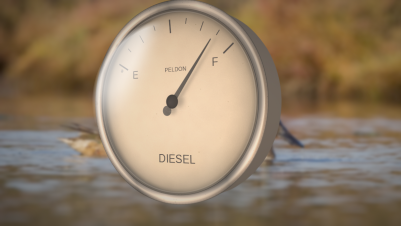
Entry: 0.875
